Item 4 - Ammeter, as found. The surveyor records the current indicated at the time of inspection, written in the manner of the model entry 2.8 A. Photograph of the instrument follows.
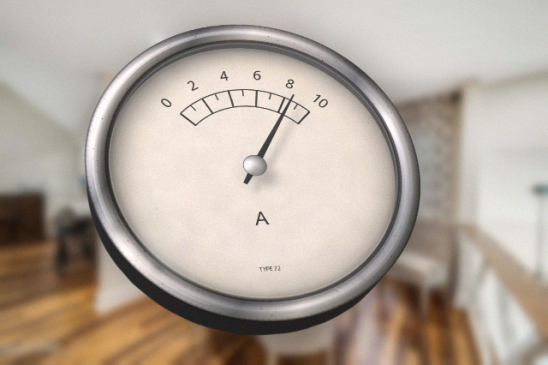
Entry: 8.5 A
